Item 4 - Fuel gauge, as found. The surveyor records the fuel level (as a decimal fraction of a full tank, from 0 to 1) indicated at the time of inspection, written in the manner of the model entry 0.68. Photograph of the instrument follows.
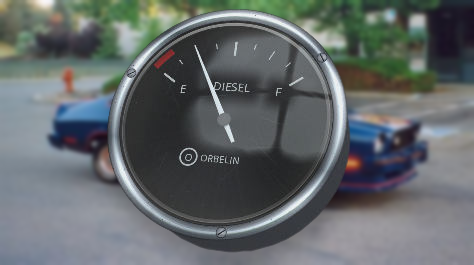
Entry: 0.25
